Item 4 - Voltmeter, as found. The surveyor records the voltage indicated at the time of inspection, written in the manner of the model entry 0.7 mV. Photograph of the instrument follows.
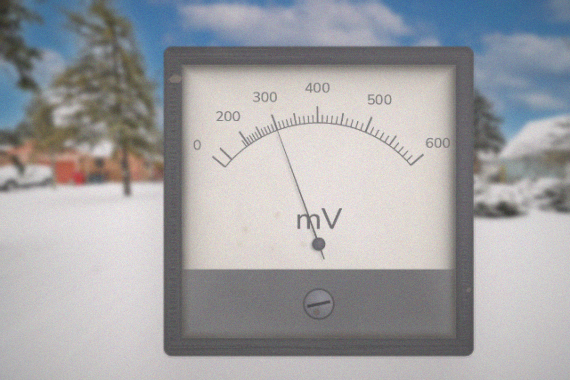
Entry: 300 mV
